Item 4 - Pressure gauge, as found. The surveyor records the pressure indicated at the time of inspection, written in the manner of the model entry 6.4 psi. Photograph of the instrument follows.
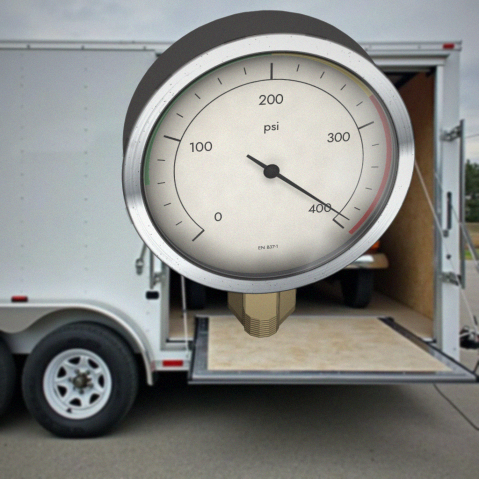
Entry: 390 psi
